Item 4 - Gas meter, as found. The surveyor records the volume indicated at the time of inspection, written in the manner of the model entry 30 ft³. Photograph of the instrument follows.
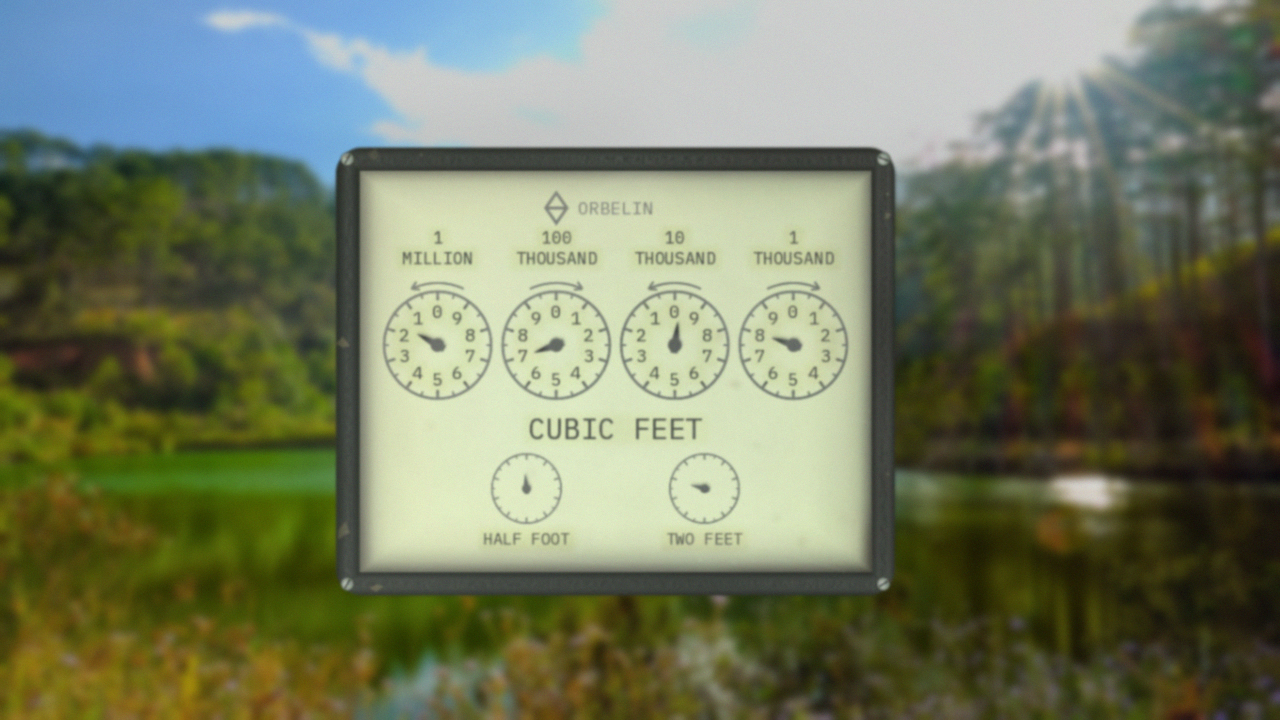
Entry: 169800 ft³
